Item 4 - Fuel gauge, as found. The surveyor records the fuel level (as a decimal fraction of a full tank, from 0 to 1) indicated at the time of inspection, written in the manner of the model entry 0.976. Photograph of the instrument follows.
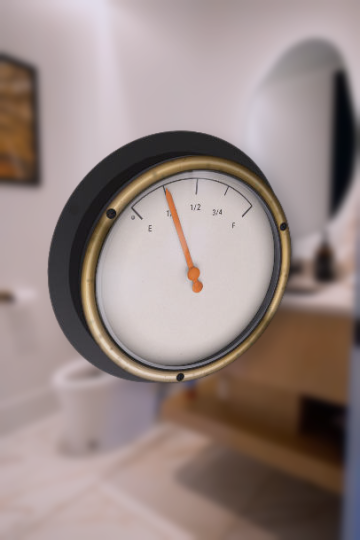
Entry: 0.25
